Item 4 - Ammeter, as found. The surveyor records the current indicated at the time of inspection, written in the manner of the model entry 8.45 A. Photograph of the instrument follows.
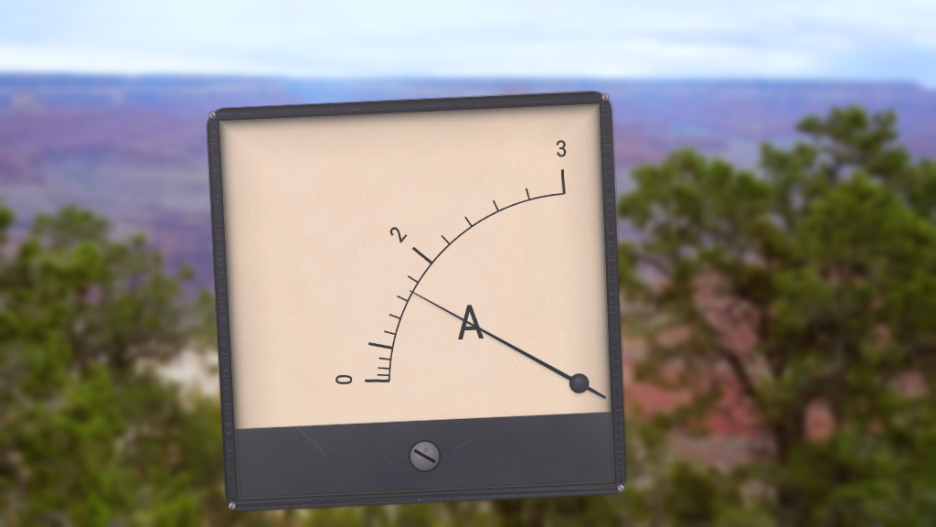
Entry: 1.7 A
